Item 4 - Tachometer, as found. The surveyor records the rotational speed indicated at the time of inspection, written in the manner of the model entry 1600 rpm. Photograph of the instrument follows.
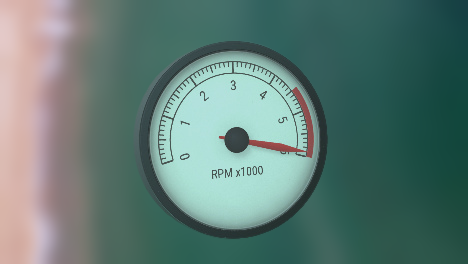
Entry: 5900 rpm
